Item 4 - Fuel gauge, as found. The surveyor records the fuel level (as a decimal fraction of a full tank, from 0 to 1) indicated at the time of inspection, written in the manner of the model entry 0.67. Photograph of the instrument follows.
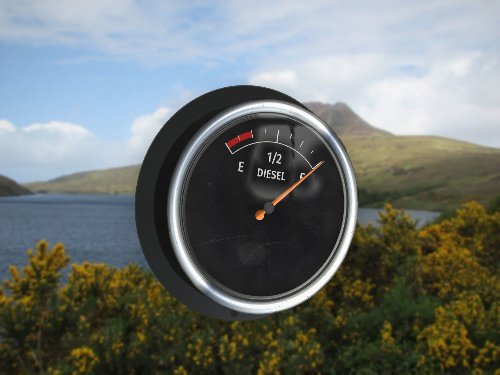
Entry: 1
